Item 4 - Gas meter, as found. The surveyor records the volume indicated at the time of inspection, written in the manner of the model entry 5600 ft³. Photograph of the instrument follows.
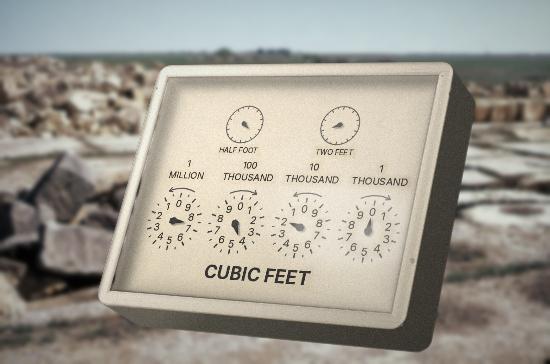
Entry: 742000 ft³
